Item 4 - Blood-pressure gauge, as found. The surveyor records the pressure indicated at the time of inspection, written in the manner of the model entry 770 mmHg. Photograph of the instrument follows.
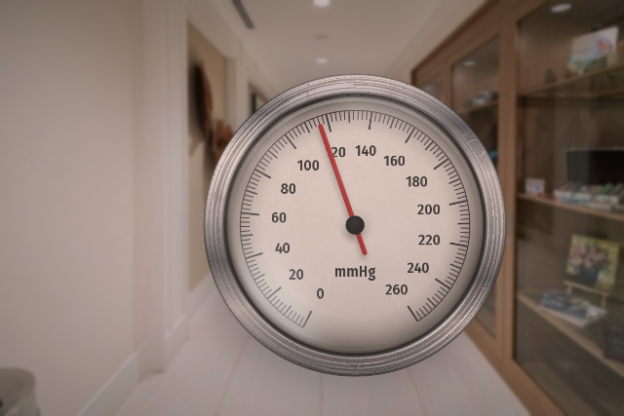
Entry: 116 mmHg
